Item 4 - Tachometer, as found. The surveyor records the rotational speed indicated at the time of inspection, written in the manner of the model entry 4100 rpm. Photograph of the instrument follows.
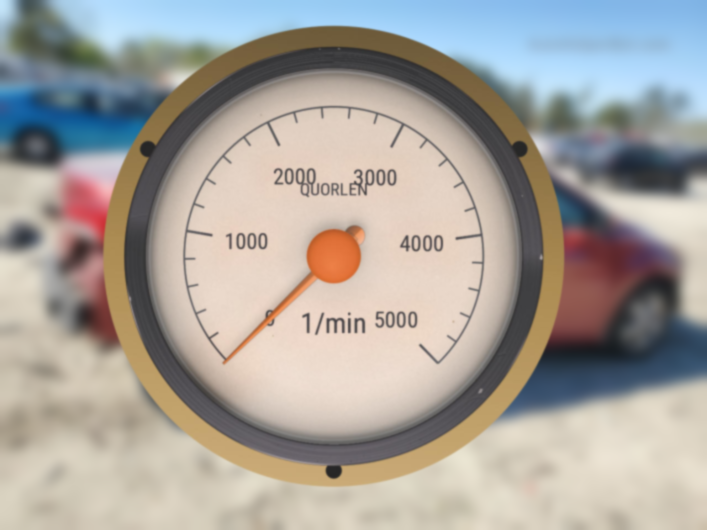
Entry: 0 rpm
